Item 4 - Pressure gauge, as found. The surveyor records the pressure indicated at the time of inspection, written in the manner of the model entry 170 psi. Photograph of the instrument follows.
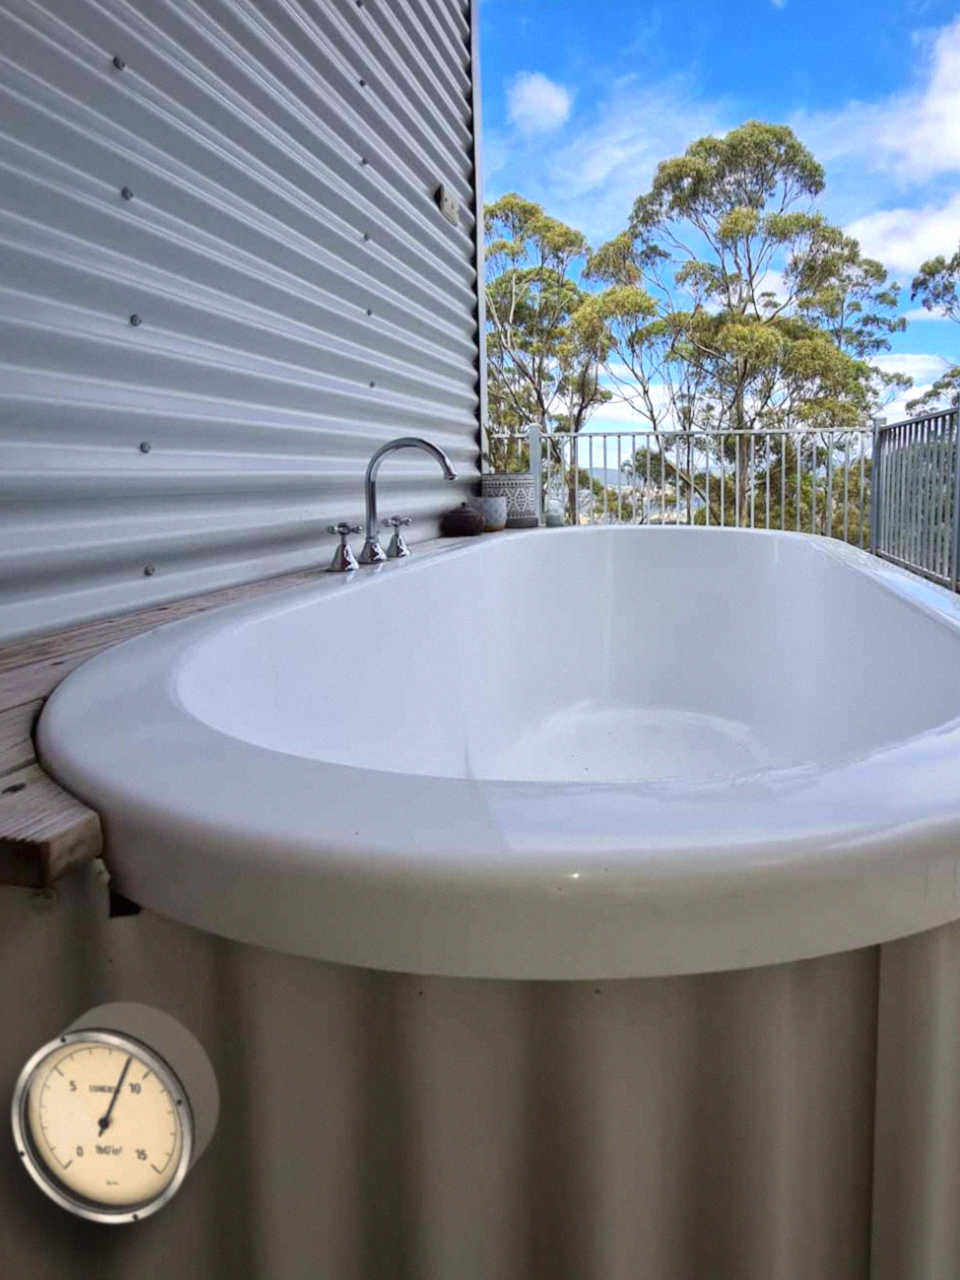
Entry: 9 psi
